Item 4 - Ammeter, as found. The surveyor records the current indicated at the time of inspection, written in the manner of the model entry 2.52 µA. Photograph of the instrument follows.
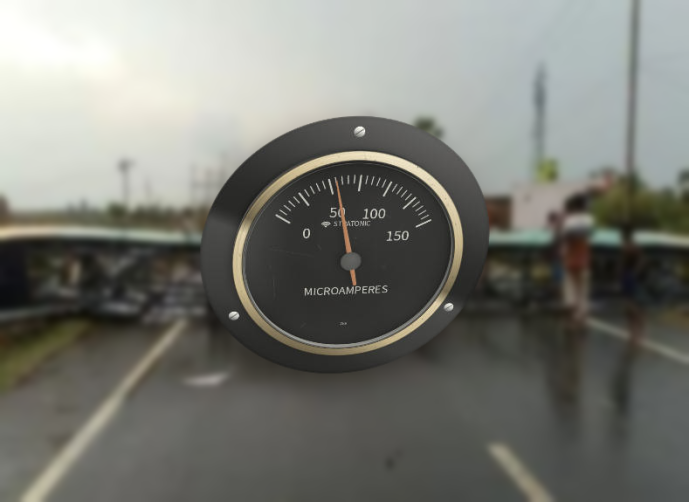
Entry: 55 µA
